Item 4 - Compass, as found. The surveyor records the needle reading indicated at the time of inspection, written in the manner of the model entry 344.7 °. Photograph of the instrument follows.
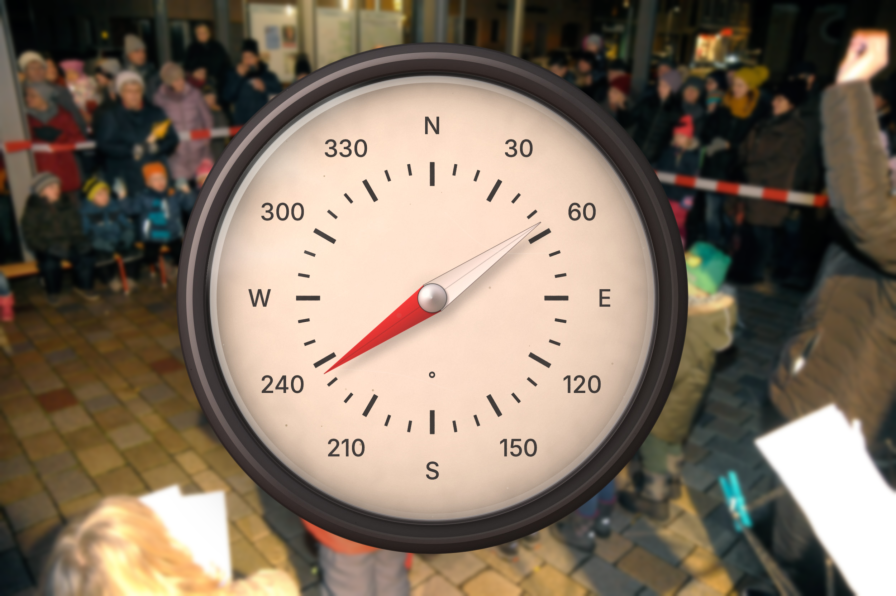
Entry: 235 °
